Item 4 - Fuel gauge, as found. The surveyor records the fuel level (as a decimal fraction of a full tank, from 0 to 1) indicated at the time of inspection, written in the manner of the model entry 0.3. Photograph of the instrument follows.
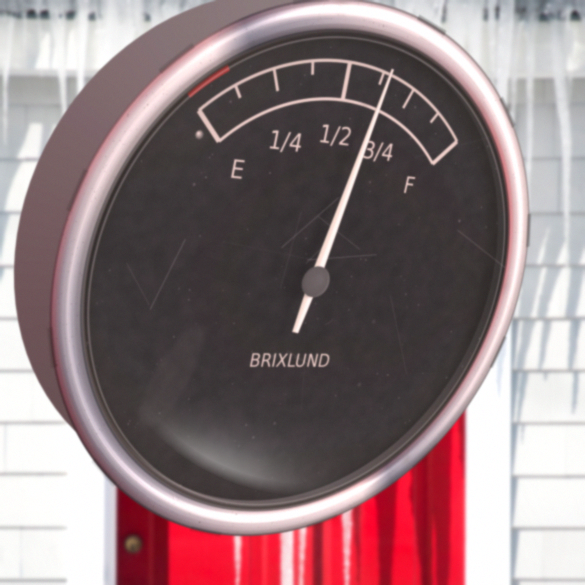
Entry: 0.625
